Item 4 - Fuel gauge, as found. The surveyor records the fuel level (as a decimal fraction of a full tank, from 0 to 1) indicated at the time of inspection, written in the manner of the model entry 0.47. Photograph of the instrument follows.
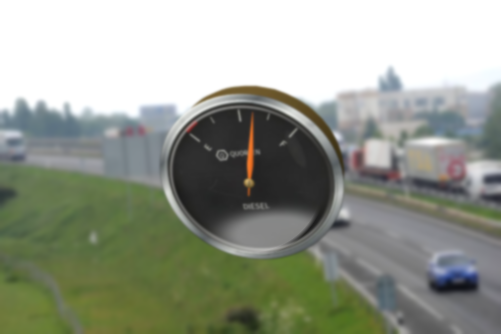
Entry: 0.625
